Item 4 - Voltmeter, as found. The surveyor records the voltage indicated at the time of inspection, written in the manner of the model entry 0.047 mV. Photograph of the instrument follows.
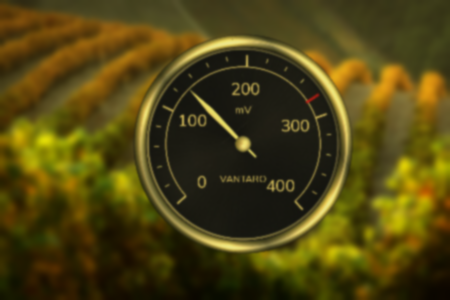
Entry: 130 mV
